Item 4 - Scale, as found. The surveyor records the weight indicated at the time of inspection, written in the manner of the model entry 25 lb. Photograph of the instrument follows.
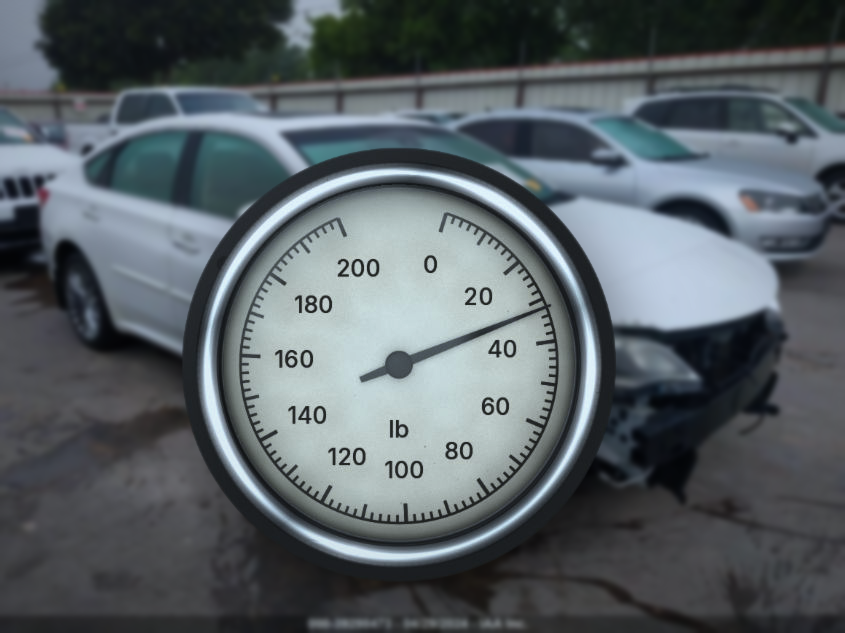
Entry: 32 lb
